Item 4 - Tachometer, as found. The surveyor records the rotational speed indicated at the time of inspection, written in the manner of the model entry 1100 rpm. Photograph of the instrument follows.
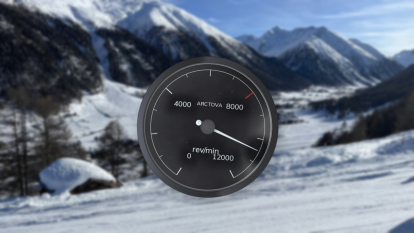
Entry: 10500 rpm
